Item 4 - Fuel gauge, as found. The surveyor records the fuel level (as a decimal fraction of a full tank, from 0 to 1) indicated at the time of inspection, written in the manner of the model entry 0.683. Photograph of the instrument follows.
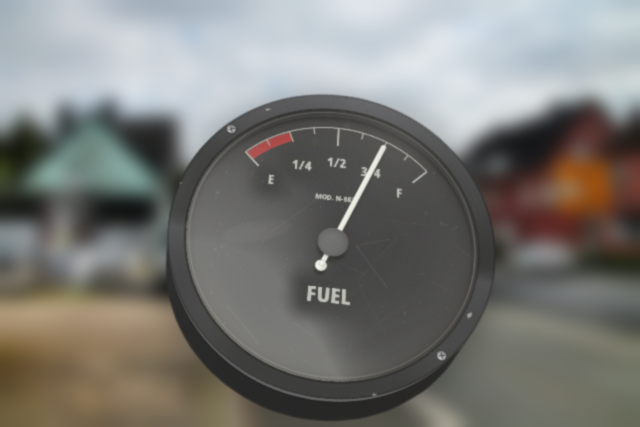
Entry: 0.75
